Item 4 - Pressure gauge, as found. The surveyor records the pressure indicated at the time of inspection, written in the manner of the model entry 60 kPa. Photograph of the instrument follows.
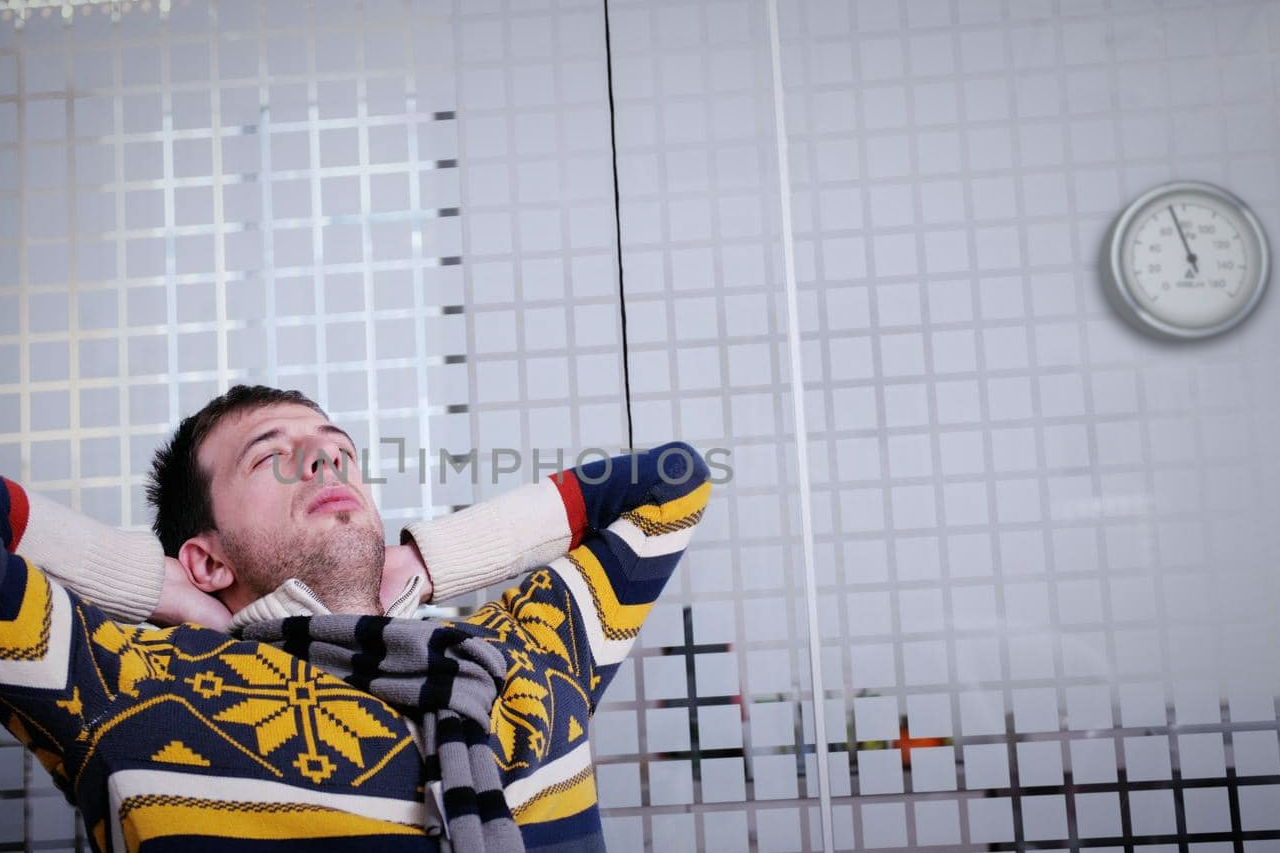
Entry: 70 kPa
